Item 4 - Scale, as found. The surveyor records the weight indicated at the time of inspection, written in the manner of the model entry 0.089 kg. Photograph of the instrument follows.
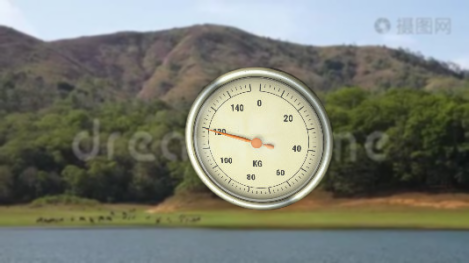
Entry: 120 kg
